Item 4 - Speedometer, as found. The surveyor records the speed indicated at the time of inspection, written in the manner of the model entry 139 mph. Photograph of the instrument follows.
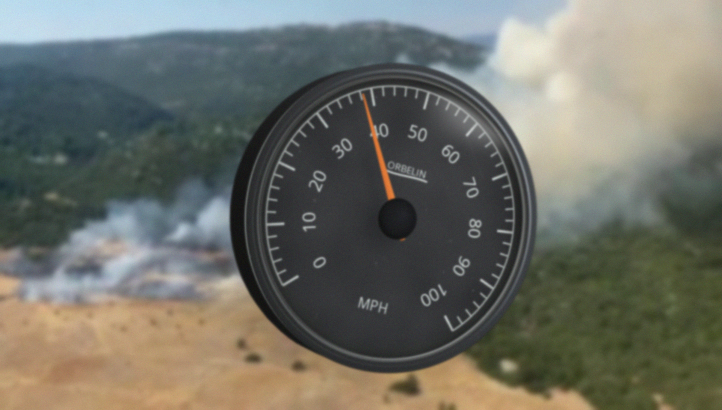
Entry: 38 mph
